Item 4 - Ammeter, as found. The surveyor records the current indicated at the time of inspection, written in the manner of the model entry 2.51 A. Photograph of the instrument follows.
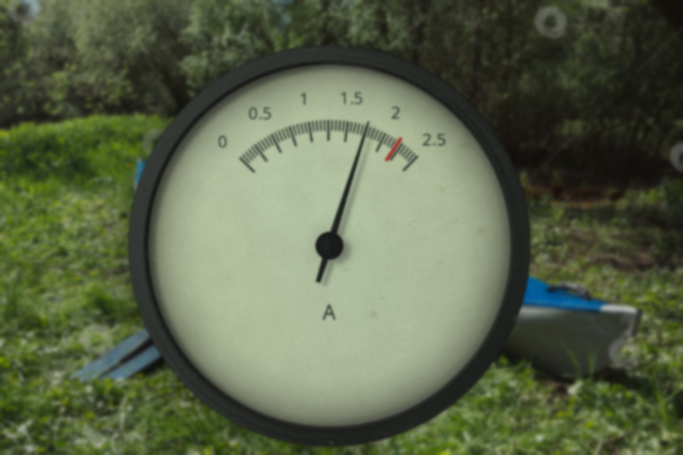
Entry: 1.75 A
